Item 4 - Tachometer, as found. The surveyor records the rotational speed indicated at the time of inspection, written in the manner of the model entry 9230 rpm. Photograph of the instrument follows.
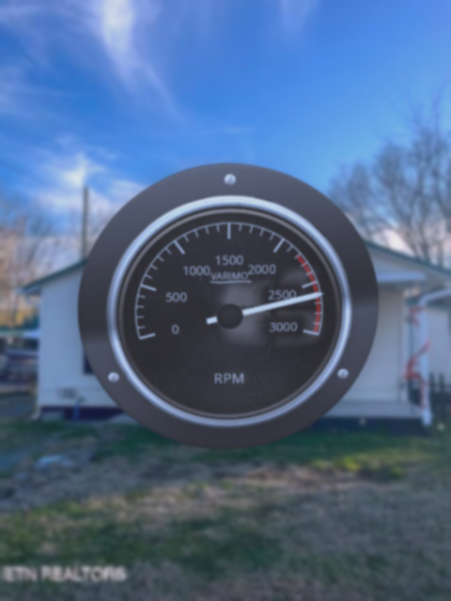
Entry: 2600 rpm
